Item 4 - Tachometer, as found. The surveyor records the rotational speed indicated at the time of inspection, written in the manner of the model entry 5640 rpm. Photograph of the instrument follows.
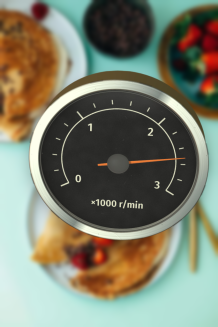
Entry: 2500 rpm
